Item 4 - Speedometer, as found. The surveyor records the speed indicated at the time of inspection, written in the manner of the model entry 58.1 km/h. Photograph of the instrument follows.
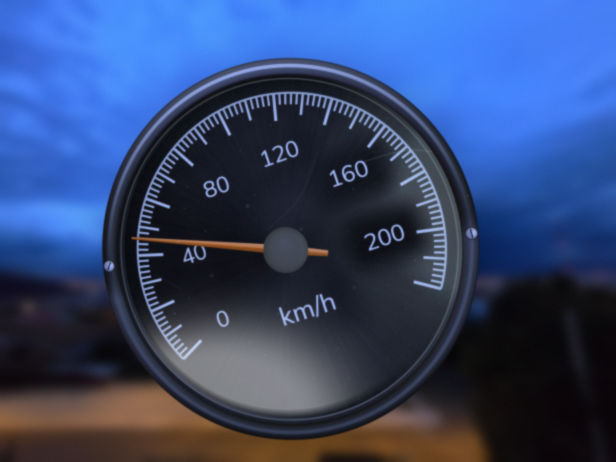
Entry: 46 km/h
